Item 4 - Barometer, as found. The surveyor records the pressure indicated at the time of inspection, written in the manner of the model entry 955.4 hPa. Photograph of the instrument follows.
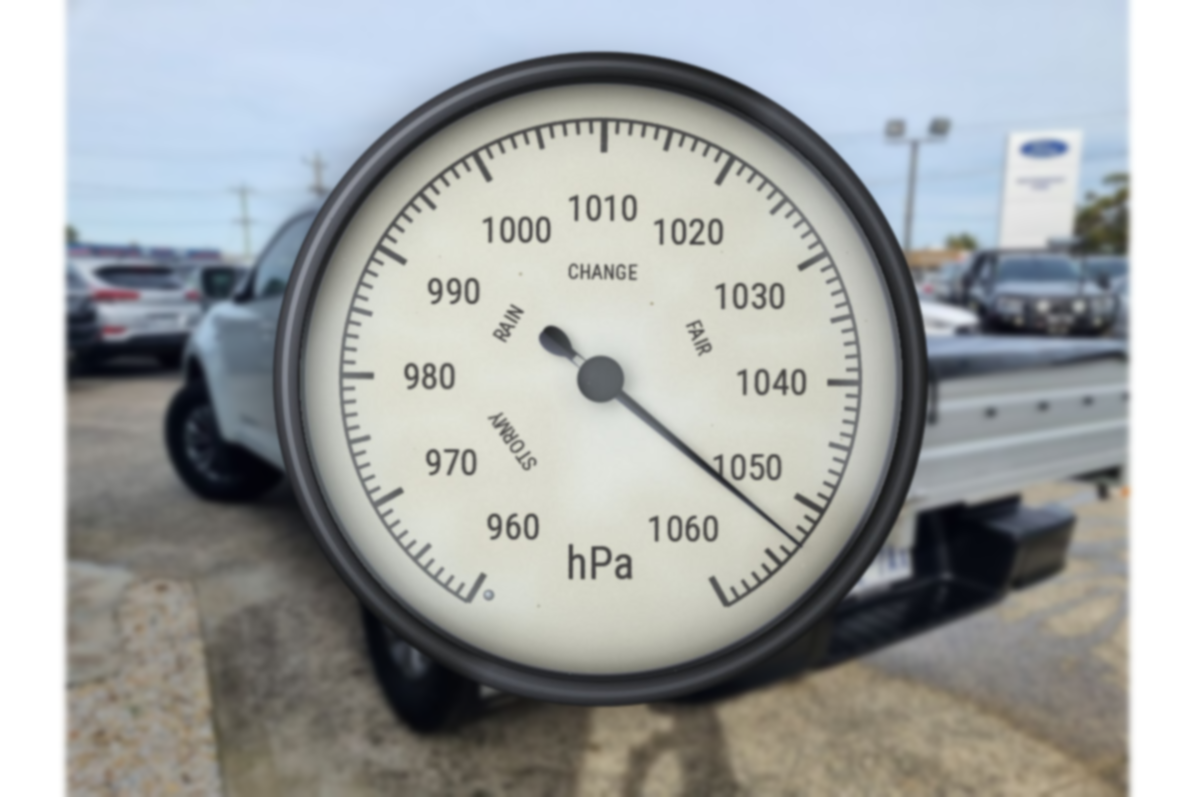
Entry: 1053 hPa
